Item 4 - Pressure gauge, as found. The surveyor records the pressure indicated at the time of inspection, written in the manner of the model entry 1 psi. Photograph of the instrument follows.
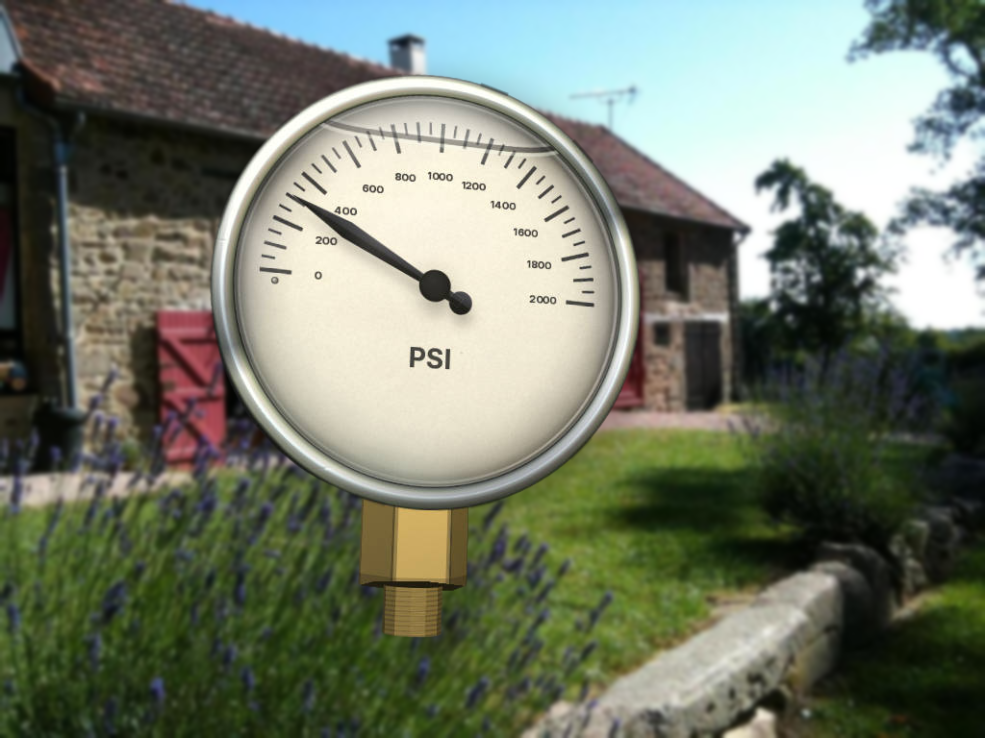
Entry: 300 psi
